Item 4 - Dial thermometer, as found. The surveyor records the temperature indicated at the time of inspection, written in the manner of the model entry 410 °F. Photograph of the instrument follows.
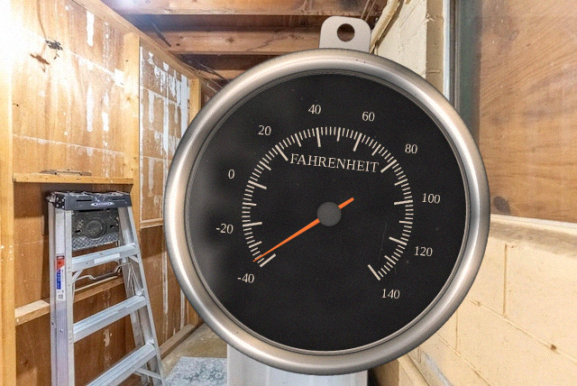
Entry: -36 °F
